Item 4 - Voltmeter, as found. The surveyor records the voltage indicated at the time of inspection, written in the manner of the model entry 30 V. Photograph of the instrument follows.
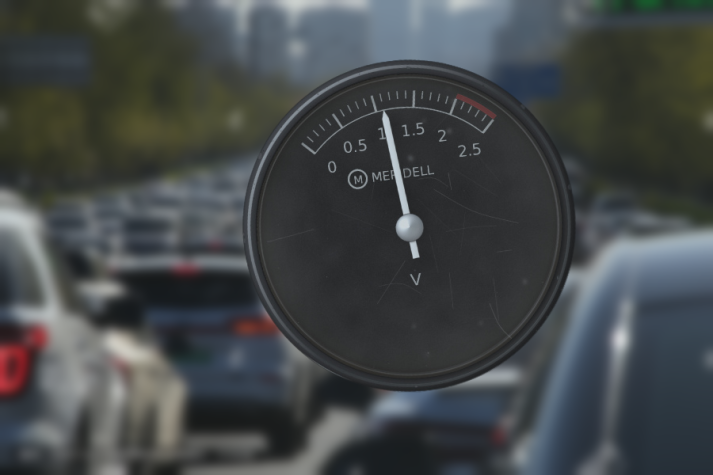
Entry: 1.1 V
